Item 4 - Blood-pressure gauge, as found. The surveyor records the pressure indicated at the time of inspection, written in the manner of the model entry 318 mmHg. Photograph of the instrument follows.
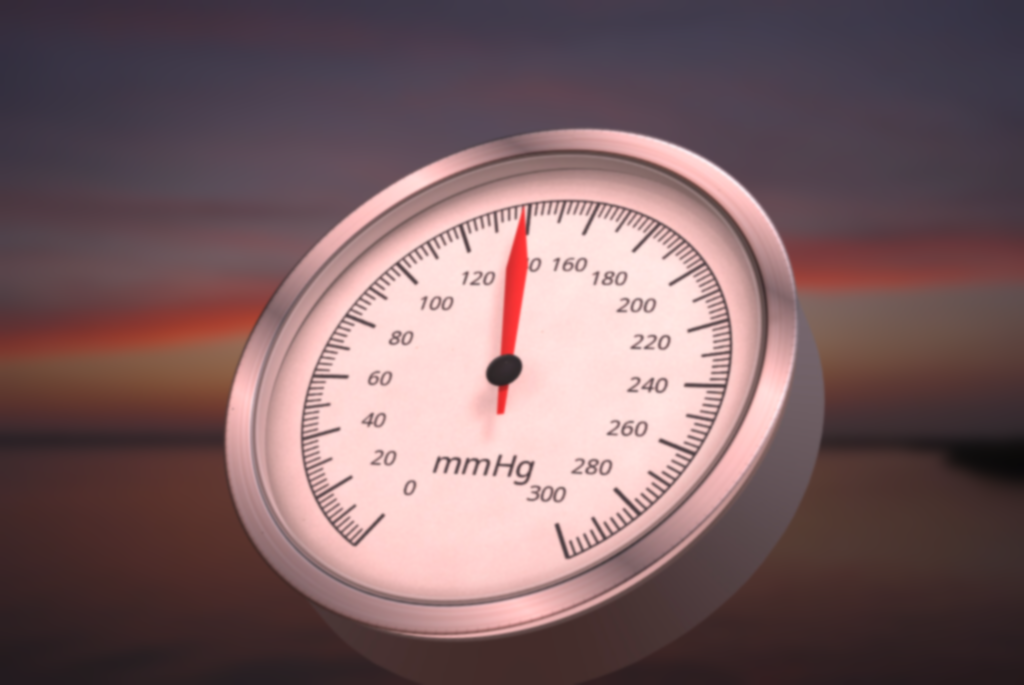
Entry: 140 mmHg
